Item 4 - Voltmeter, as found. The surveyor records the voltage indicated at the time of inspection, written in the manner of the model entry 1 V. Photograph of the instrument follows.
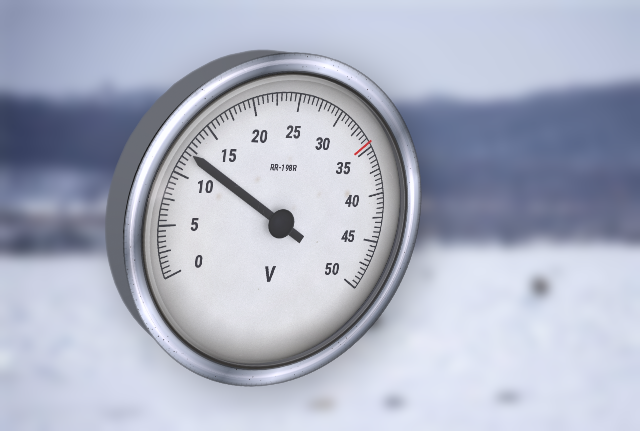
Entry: 12 V
